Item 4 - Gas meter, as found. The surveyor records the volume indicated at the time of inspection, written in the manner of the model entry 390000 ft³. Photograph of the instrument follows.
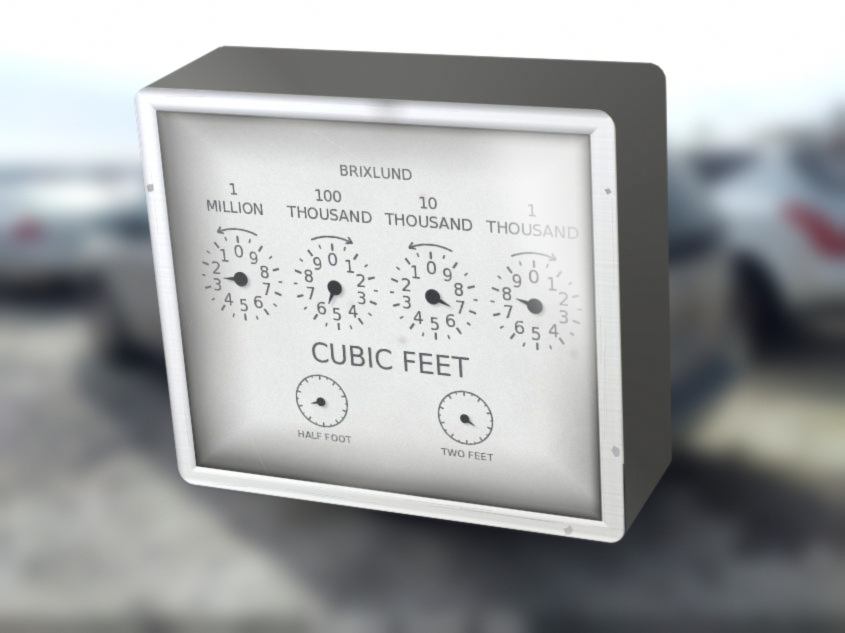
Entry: 256800 ft³
